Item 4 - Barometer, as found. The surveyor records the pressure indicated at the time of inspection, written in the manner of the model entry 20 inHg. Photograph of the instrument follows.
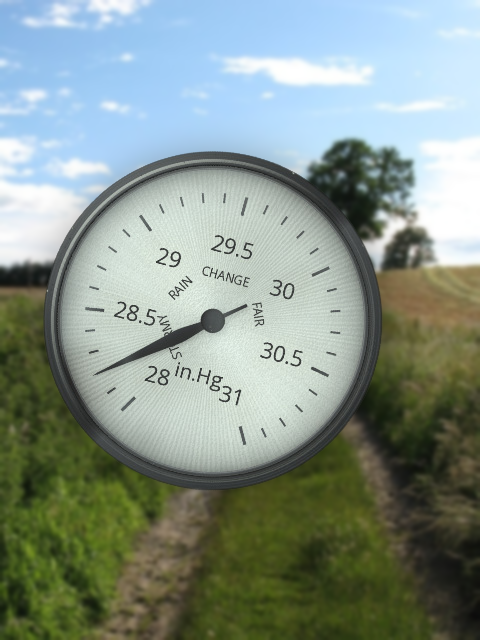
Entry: 28.2 inHg
